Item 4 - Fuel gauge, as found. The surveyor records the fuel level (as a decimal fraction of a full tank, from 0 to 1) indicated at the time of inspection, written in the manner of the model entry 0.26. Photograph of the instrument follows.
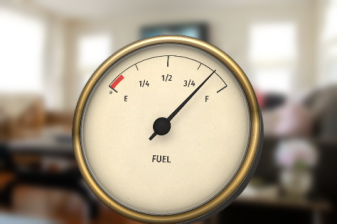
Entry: 0.875
